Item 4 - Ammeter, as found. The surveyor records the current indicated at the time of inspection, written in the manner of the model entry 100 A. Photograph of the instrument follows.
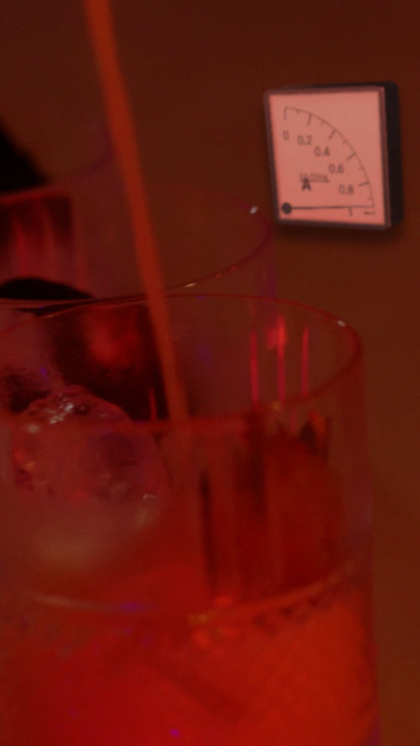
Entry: 0.95 A
